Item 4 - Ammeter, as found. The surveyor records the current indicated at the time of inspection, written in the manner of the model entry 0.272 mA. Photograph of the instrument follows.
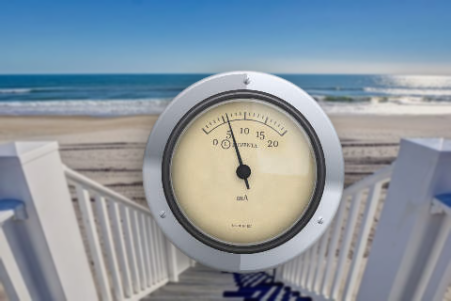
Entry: 6 mA
